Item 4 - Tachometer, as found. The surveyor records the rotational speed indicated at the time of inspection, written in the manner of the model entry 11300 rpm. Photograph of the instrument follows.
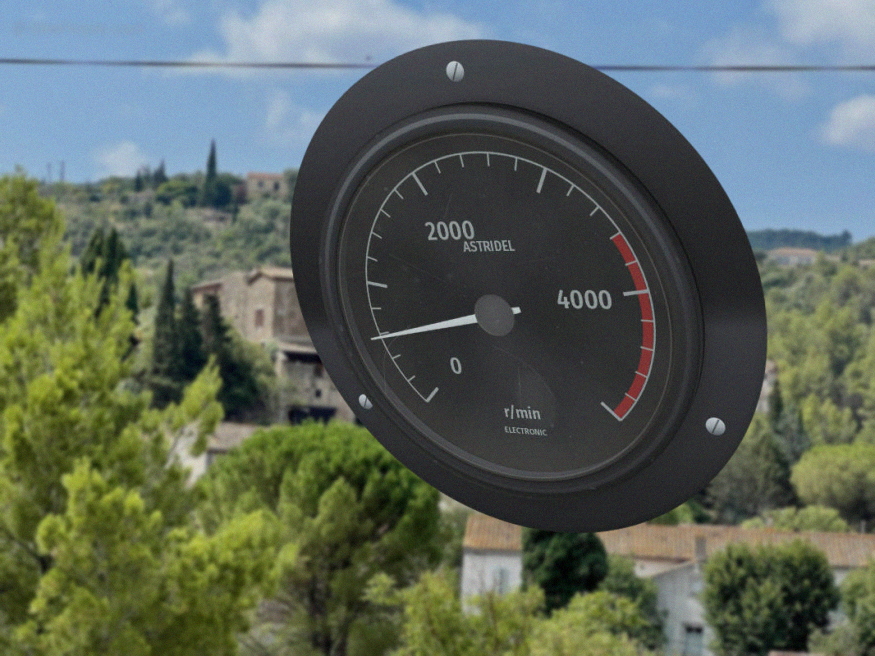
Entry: 600 rpm
